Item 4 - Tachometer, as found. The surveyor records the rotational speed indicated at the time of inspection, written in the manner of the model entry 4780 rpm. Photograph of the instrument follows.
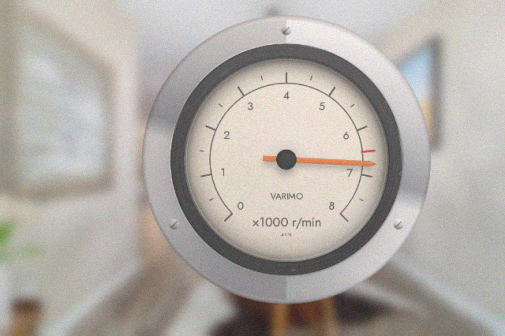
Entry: 6750 rpm
